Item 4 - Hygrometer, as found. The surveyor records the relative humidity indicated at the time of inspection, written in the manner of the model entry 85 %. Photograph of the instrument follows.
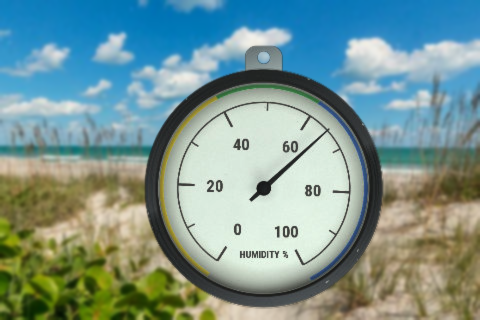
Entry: 65 %
